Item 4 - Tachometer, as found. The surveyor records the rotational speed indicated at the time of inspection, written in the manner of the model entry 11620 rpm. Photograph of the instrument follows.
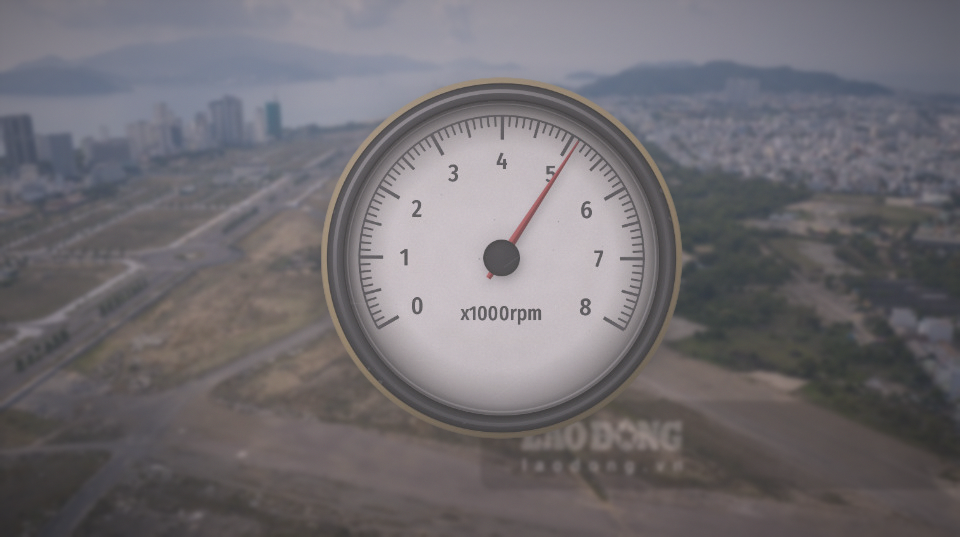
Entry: 5100 rpm
